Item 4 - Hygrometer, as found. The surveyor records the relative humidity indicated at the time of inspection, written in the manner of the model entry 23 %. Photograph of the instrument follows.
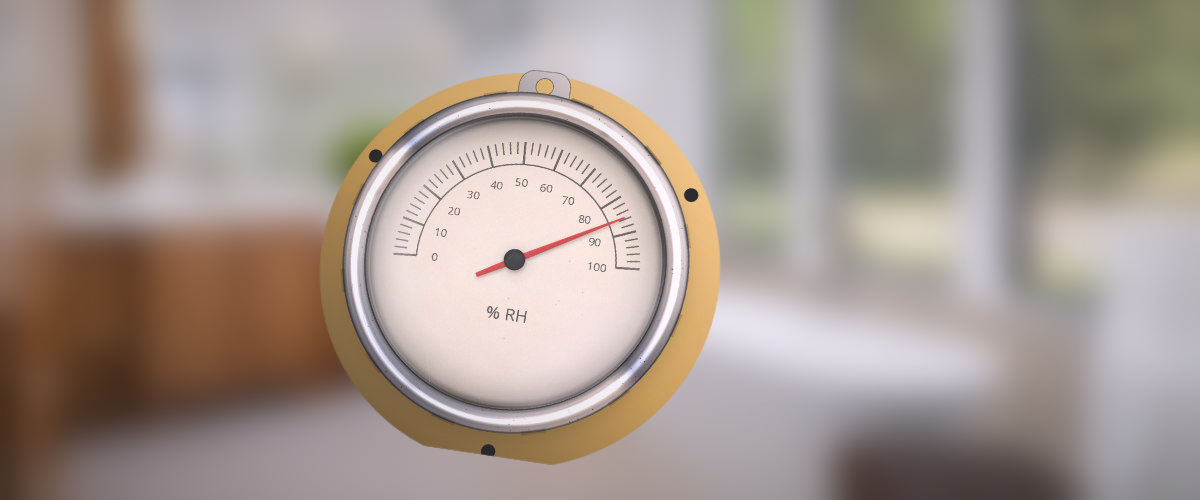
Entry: 86 %
